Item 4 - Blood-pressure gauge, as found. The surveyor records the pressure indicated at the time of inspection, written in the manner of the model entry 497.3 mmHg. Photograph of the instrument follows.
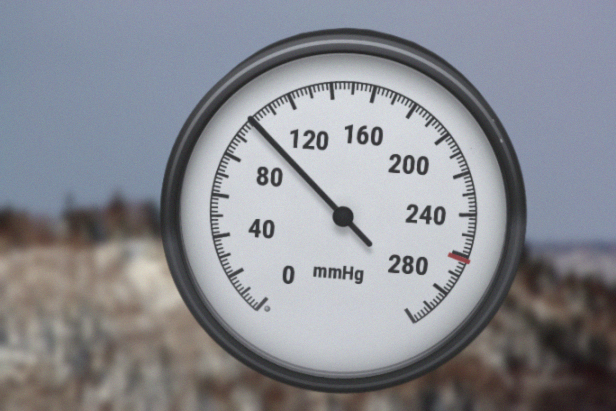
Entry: 100 mmHg
